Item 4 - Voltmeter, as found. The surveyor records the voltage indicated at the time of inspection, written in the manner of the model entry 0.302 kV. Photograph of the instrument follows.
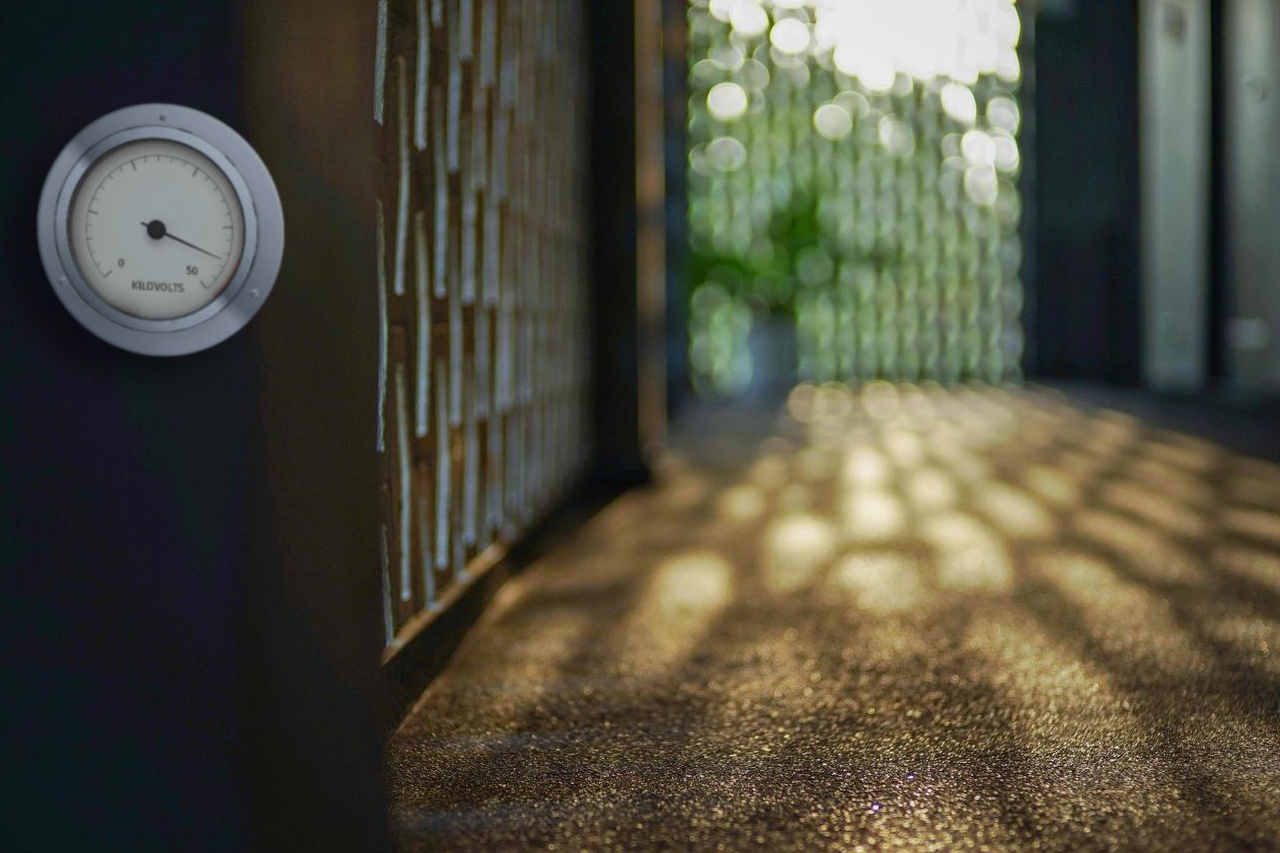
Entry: 45 kV
